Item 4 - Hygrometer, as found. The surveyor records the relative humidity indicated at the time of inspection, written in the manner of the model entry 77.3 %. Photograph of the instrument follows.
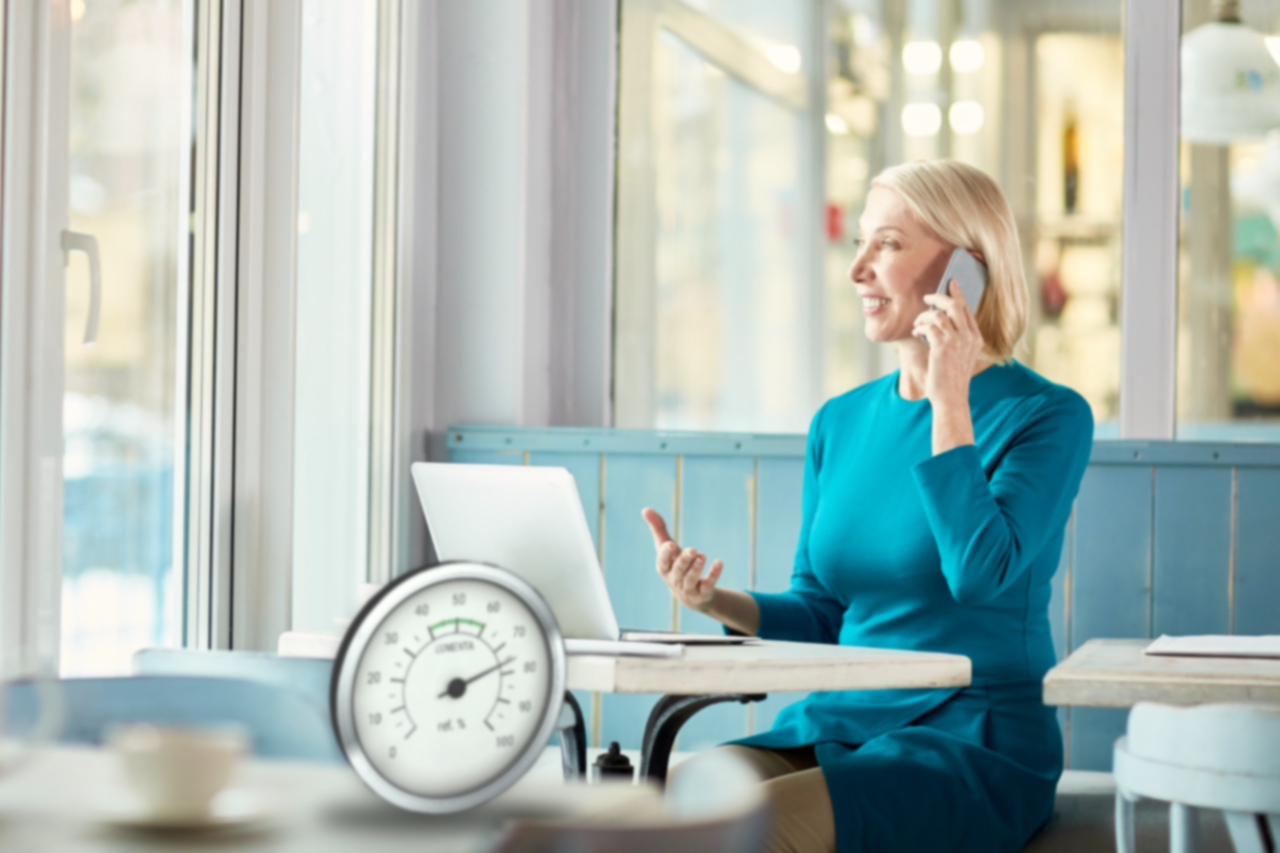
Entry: 75 %
